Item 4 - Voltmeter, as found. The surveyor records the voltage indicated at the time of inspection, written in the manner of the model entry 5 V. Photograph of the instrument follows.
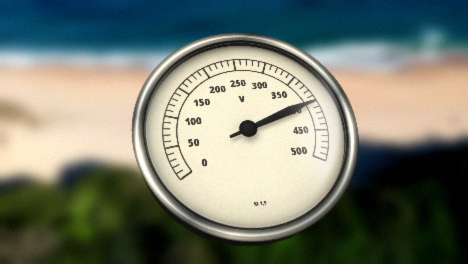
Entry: 400 V
